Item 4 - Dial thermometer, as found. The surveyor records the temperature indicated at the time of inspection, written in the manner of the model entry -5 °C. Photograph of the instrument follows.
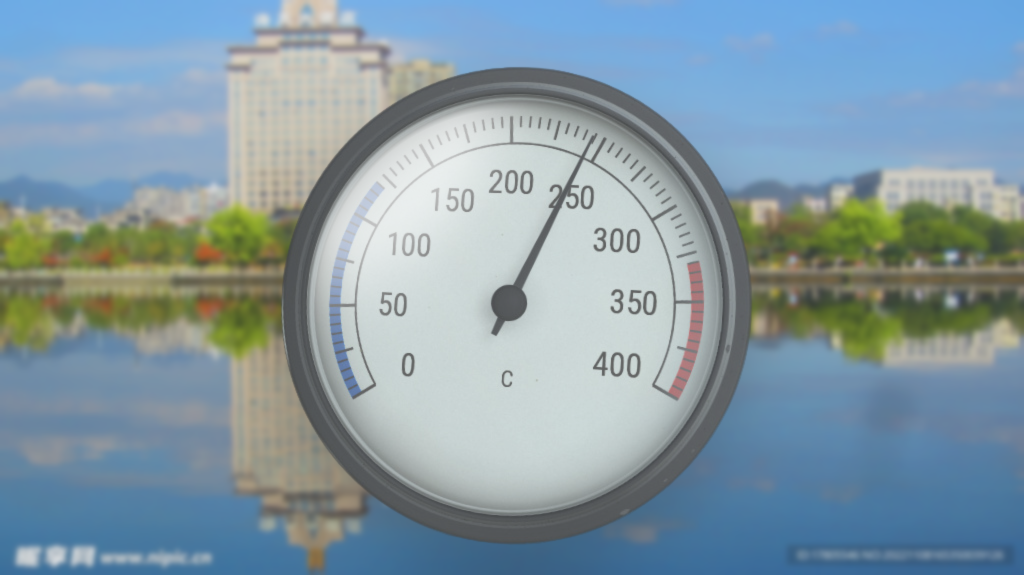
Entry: 245 °C
